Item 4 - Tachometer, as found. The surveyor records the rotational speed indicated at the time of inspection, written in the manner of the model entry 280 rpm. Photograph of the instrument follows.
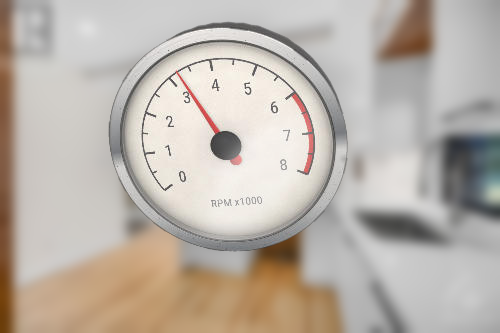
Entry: 3250 rpm
